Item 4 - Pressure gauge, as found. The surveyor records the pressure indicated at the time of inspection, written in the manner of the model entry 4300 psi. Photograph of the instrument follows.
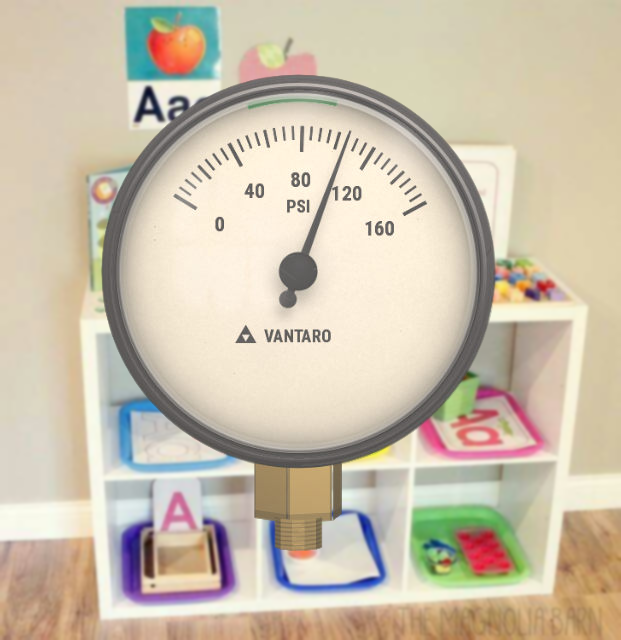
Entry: 105 psi
